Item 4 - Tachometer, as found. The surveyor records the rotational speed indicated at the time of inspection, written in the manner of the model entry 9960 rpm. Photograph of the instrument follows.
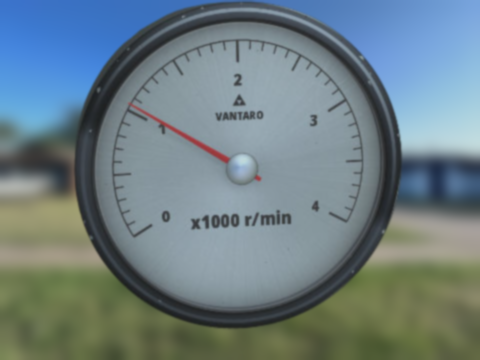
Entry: 1050 rpm
